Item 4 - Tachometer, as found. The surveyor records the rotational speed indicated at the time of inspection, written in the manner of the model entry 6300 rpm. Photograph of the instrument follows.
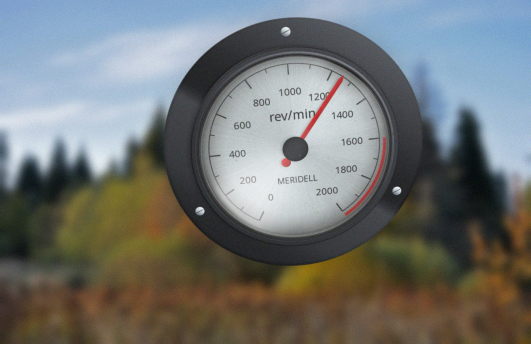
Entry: 1250 rpm
